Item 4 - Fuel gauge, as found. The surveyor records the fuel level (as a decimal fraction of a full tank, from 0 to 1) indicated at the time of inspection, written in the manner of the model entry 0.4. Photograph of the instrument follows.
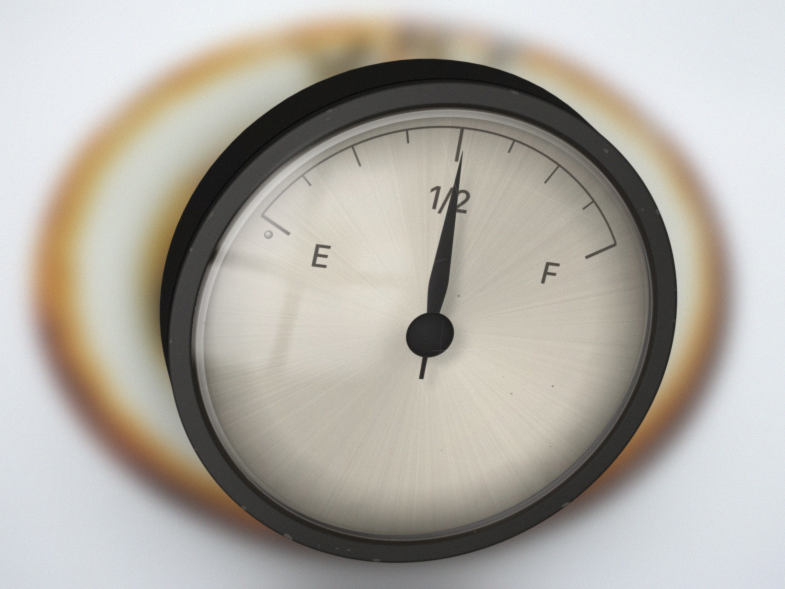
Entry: 0.5
